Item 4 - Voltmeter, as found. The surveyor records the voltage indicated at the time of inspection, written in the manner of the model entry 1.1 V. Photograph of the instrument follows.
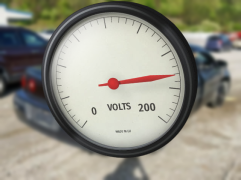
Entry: 165 V
